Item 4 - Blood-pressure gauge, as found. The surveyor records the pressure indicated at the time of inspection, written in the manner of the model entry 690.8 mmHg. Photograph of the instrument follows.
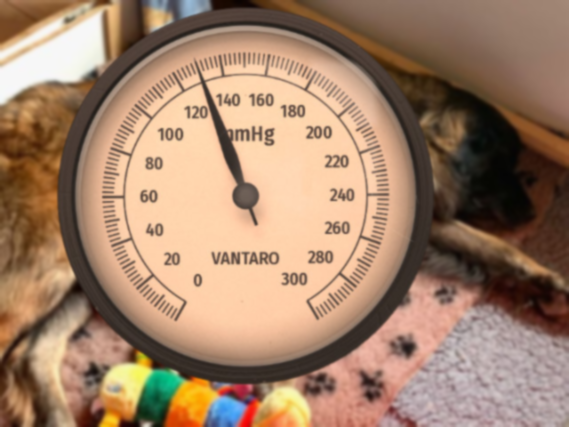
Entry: 130 mmHg
